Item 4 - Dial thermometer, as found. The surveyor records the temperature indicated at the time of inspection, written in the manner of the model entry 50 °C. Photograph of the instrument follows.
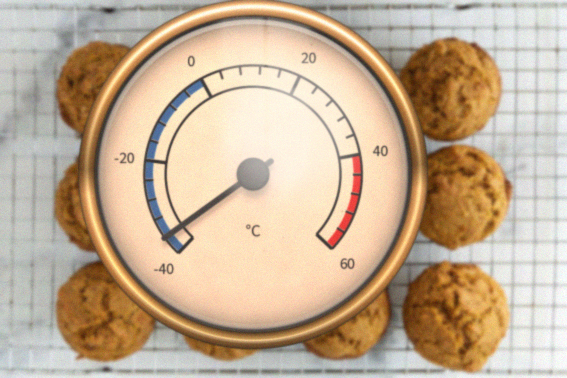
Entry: -36 °C
